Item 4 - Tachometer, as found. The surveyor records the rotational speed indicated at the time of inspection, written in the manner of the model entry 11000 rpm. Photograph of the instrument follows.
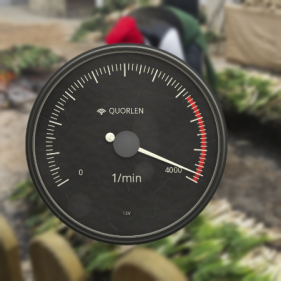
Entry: 3900 rpm
